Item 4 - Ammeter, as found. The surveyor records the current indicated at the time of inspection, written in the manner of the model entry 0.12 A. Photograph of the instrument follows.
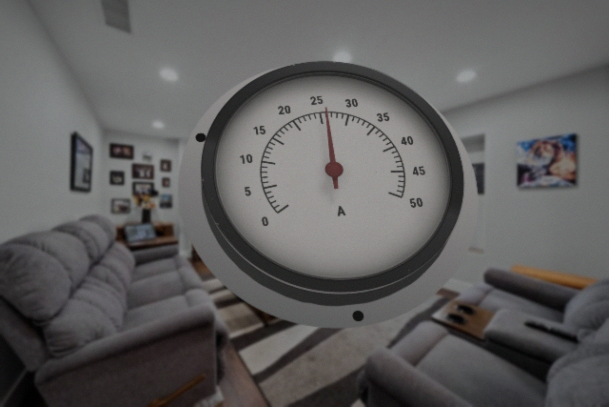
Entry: 26 A
